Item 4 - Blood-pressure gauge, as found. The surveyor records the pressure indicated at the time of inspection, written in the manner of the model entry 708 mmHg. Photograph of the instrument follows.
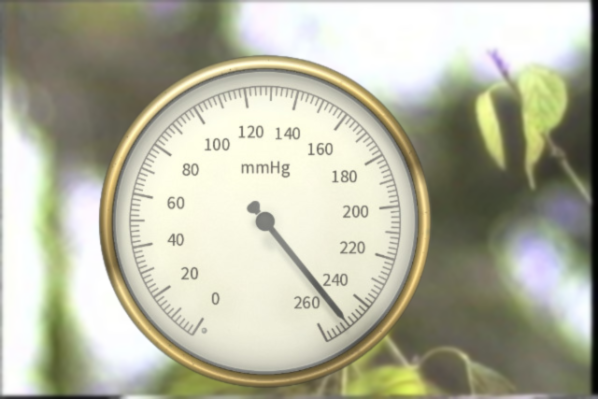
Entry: 250 mmHg
